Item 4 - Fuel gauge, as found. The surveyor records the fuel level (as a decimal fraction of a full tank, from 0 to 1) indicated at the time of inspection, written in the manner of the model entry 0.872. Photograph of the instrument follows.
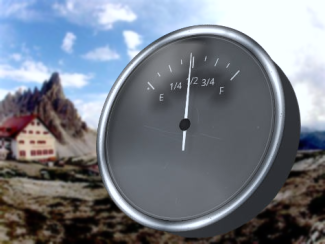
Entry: 0.5
